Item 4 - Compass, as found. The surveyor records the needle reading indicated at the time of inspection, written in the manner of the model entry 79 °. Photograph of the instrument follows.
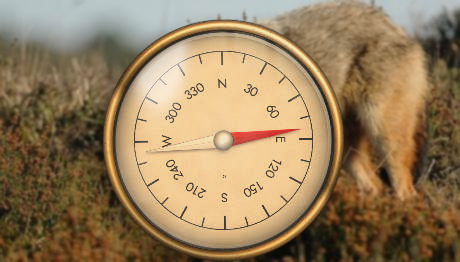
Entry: 82.5 °
